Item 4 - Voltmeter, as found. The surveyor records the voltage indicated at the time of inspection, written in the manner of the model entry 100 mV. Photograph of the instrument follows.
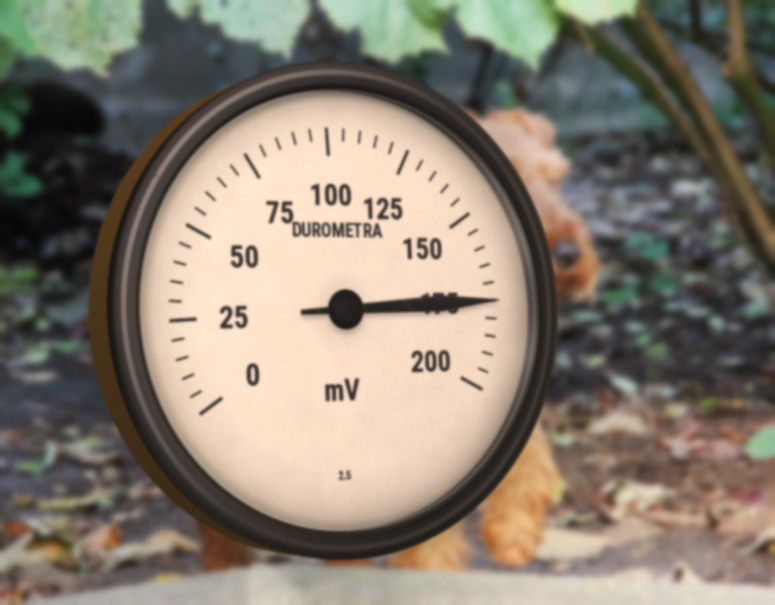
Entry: 175 mV
